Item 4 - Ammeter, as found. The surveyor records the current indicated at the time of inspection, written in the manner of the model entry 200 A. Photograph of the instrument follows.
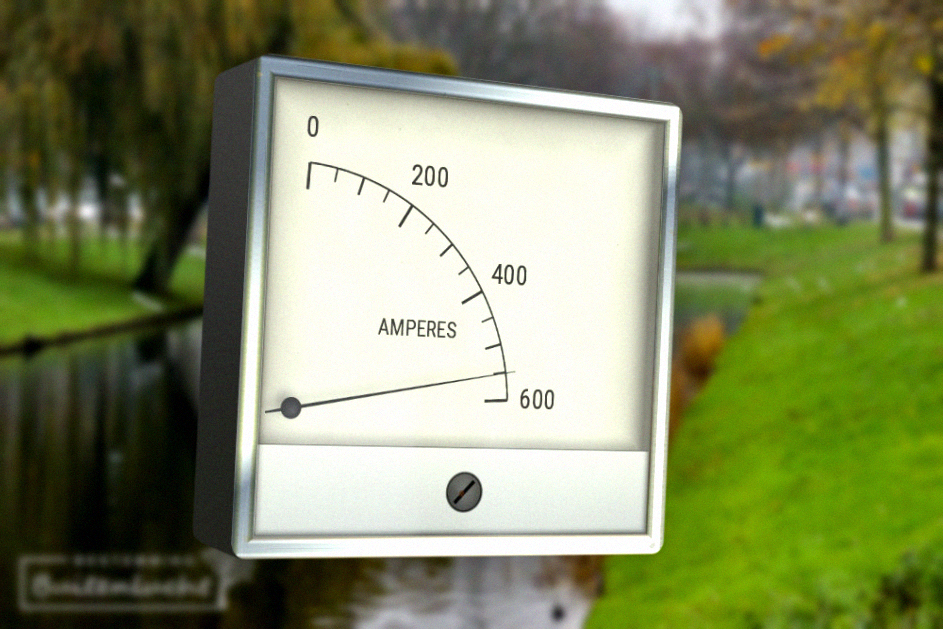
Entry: 550 A
